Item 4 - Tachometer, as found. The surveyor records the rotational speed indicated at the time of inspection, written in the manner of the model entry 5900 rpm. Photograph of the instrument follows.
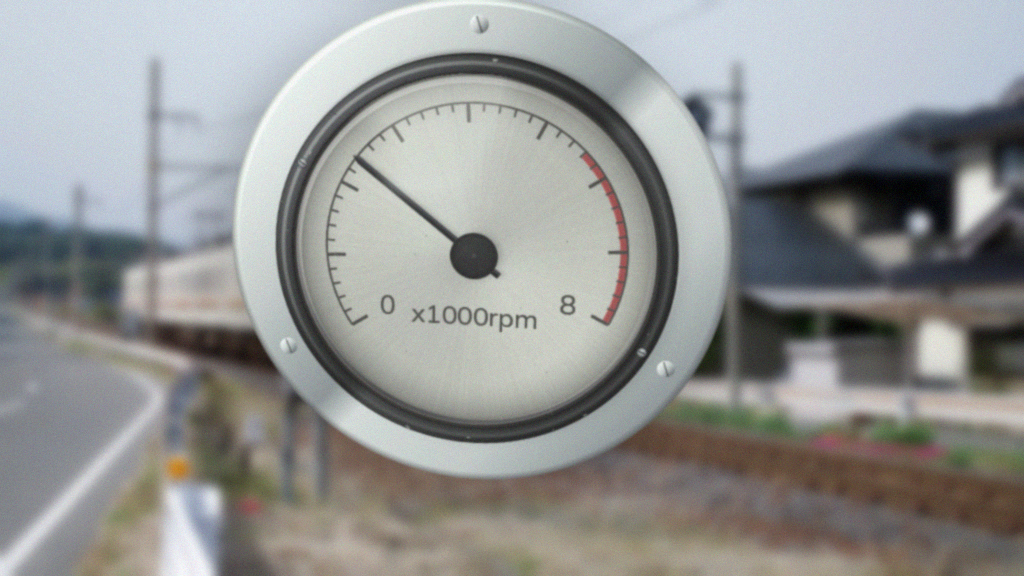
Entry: 2400 rpm
